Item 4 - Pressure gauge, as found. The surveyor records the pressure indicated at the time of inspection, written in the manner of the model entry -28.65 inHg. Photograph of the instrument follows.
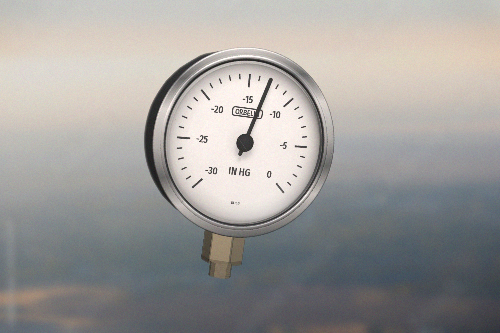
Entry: -13 inHg
